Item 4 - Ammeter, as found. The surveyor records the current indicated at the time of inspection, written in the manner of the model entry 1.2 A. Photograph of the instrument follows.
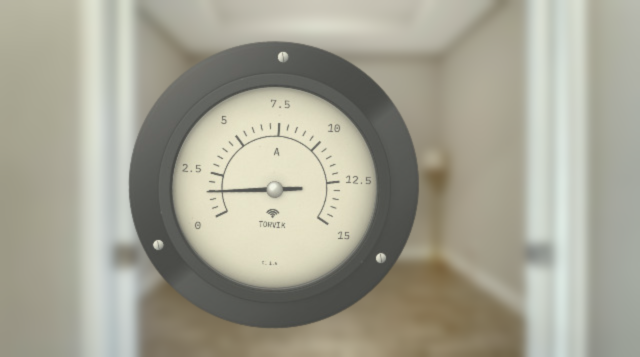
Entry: 1.5 A
